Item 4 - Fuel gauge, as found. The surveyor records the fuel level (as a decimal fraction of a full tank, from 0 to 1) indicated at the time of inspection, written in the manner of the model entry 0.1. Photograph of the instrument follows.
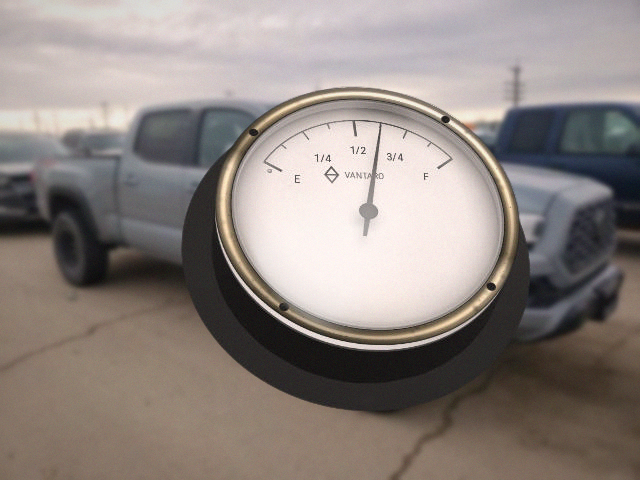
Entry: 0.625
